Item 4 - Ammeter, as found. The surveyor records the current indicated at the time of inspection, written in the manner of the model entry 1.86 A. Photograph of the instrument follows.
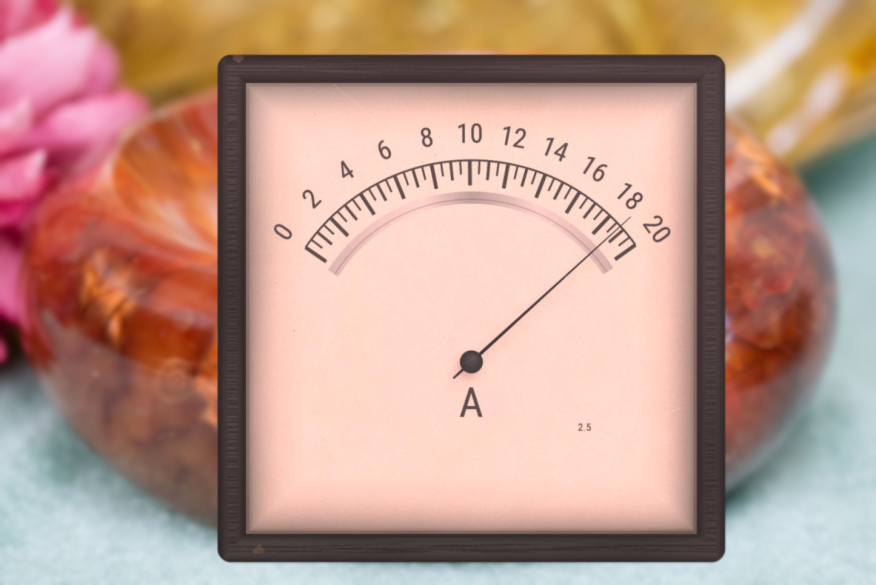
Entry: 18.75 A
